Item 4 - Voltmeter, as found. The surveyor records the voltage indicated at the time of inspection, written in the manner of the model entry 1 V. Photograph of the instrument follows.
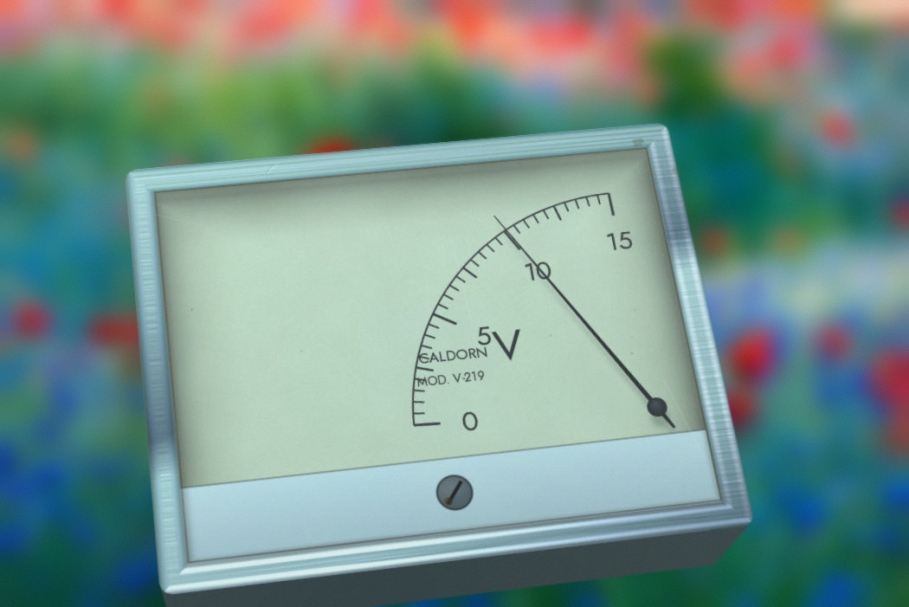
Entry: 10 V
